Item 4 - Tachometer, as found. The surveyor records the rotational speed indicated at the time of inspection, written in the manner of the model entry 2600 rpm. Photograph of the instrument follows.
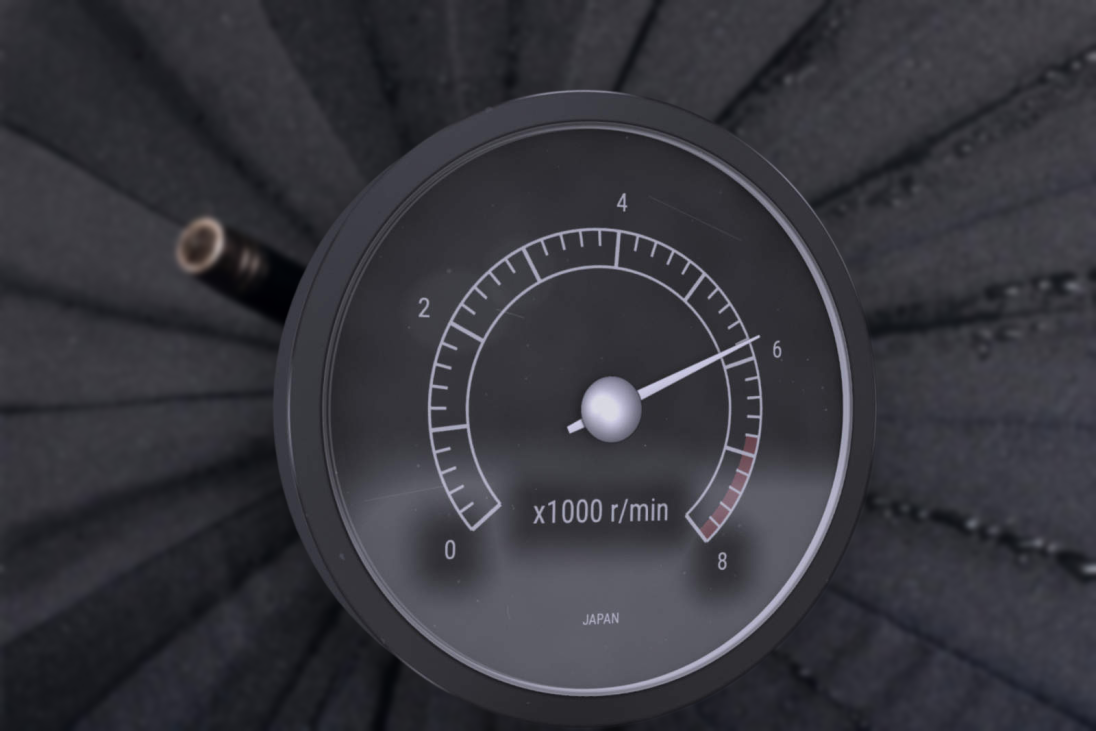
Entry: 5800 rpm
